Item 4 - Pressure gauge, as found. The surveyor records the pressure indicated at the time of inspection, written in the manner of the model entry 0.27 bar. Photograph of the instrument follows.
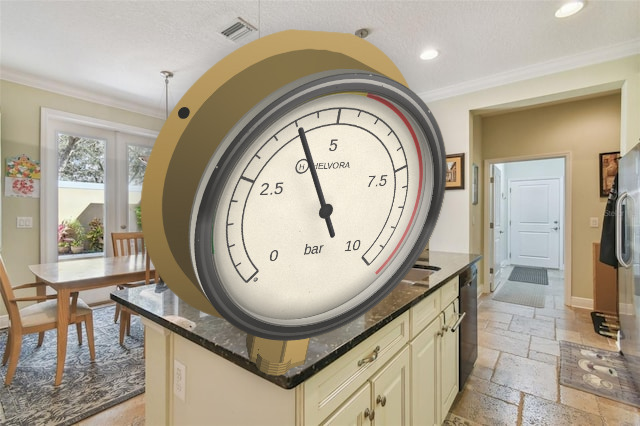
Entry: 4 bar
